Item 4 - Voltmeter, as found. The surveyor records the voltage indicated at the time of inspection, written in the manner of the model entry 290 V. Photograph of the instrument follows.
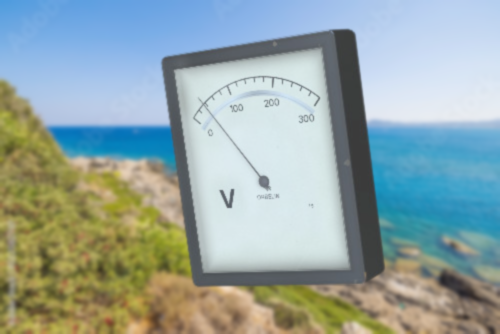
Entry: 40 V
